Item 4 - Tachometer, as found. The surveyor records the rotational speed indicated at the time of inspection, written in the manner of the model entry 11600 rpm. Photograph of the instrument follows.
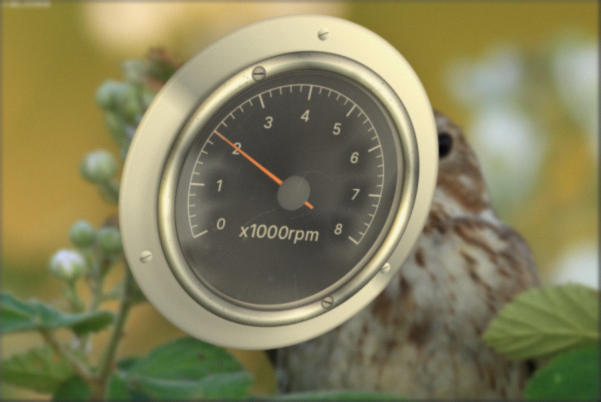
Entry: 2000 rpm
